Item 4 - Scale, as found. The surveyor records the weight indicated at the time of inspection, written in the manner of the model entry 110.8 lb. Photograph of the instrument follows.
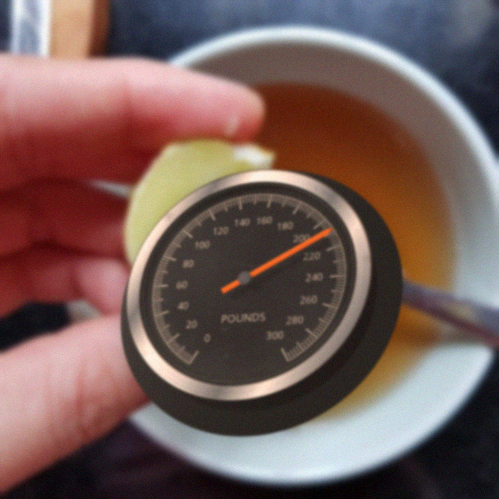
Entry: 210 lb
